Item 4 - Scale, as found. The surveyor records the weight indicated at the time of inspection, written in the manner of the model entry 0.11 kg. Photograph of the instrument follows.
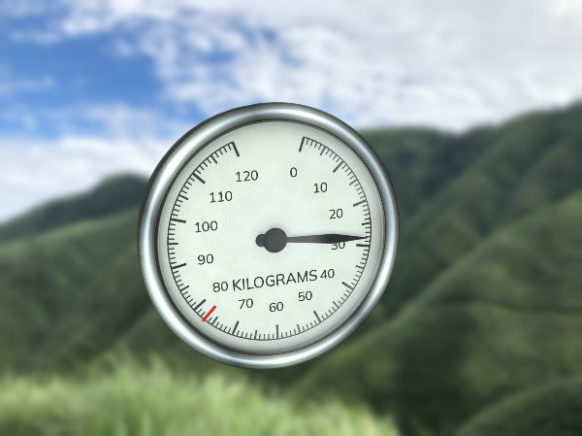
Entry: 28 kg
